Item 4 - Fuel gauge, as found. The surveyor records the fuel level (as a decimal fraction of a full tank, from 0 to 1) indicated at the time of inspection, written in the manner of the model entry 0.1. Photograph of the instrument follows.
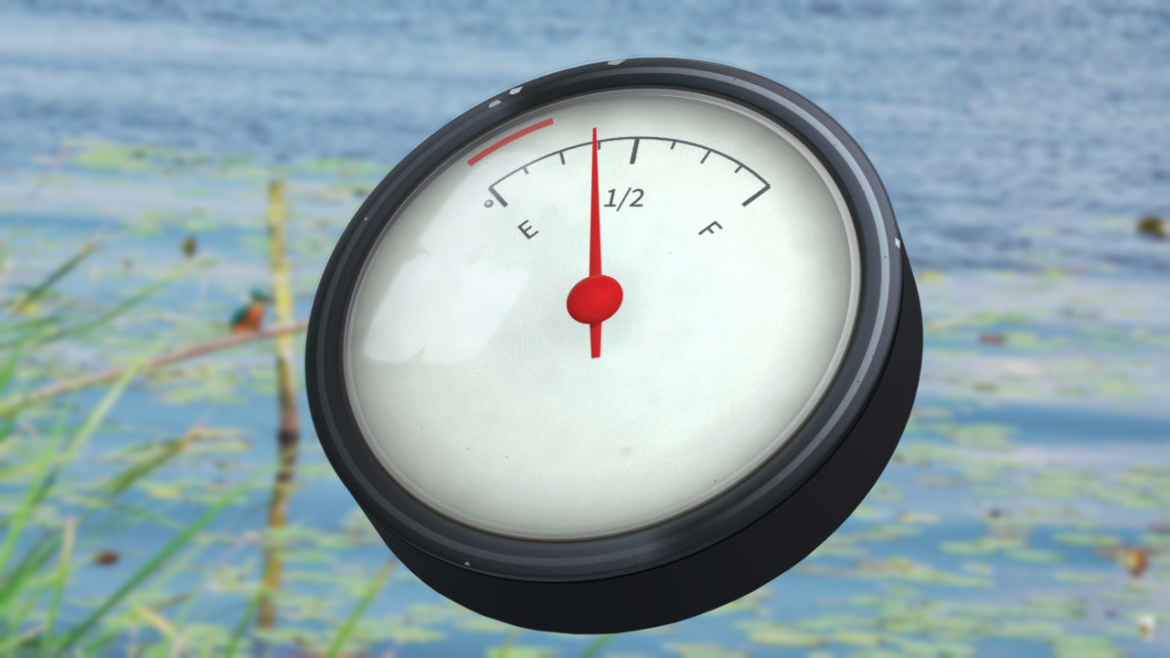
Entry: 0.375
